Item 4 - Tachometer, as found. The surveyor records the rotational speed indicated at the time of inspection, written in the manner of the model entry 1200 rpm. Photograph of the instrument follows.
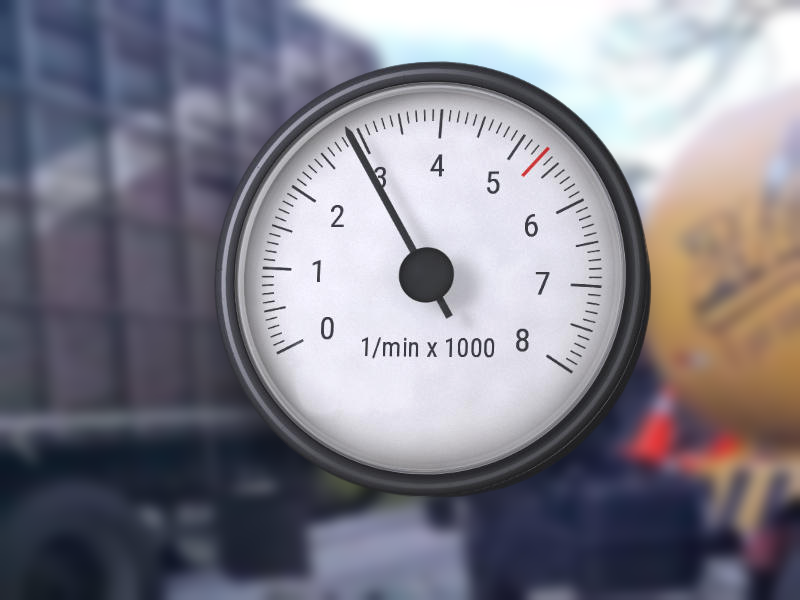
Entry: 2900 rpm
